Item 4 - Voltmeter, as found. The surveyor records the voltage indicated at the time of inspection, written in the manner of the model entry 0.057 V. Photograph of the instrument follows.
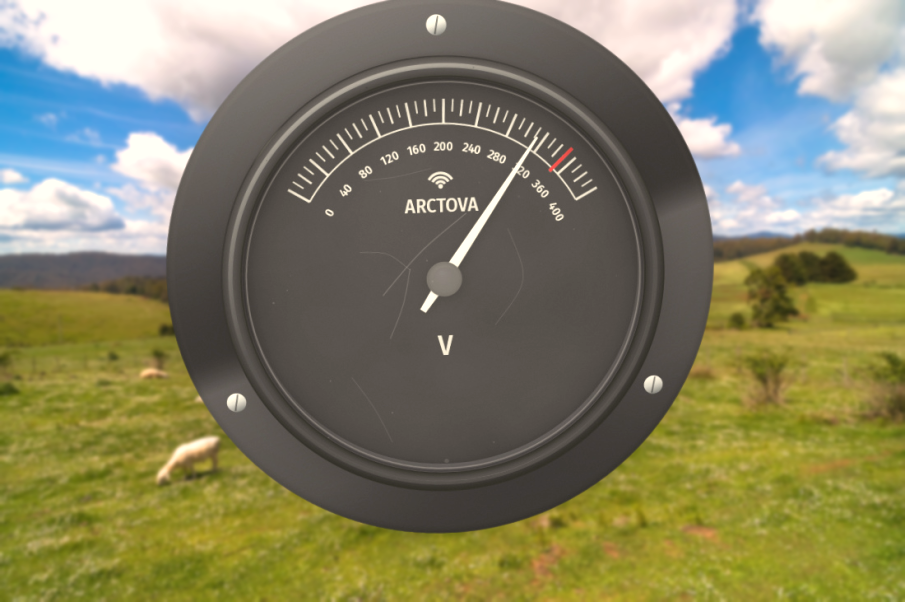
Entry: 310 V
